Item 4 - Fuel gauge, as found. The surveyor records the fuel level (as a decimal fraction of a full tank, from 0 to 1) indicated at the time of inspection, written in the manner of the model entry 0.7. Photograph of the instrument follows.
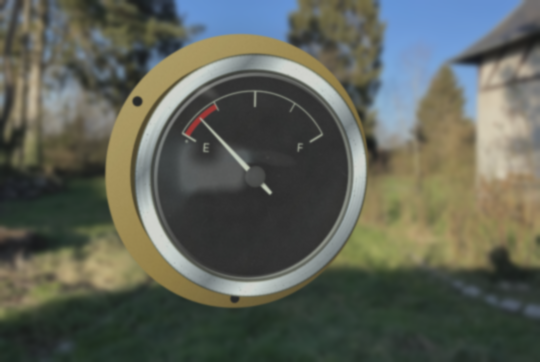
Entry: 0.125
